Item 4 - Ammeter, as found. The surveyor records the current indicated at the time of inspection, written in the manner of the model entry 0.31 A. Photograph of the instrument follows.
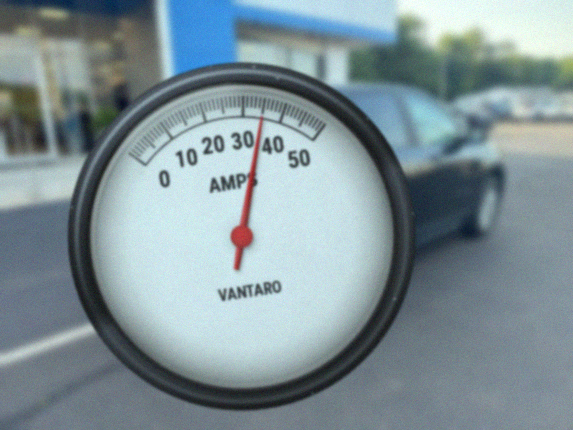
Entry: 35 A
